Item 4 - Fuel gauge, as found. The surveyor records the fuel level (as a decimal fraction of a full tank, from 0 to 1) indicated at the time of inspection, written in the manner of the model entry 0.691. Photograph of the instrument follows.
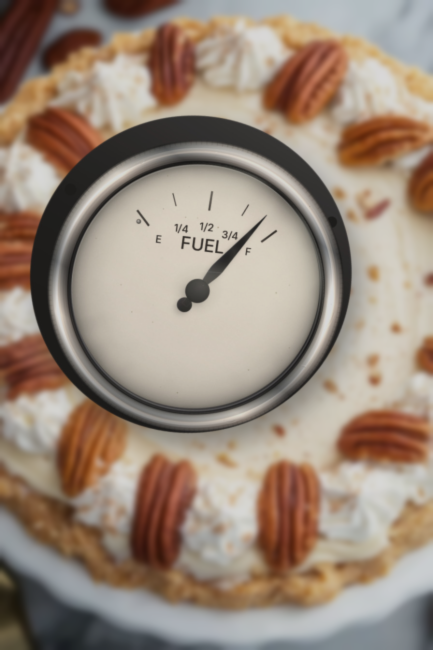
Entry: 0.875
